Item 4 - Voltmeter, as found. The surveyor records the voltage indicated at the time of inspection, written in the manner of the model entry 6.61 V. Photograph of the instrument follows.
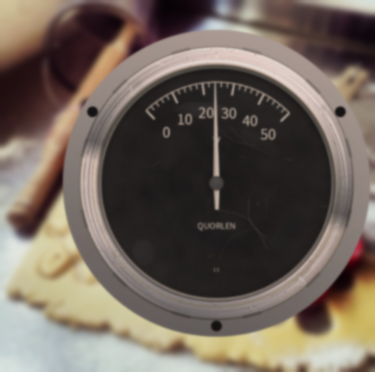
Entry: 24 V
